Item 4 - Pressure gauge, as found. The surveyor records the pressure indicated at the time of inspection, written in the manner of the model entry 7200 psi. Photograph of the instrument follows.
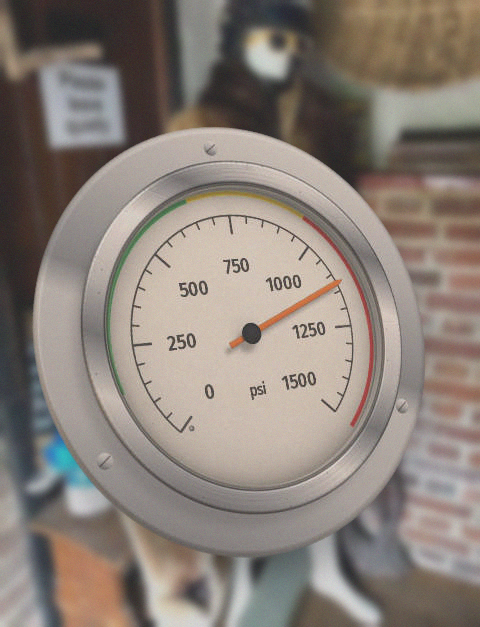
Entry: 1125 psi
